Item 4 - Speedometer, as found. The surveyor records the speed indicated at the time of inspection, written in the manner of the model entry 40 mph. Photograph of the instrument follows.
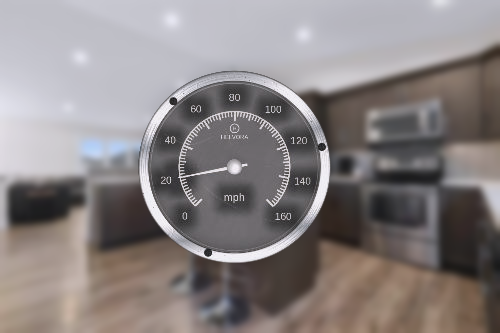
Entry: 20 mph
